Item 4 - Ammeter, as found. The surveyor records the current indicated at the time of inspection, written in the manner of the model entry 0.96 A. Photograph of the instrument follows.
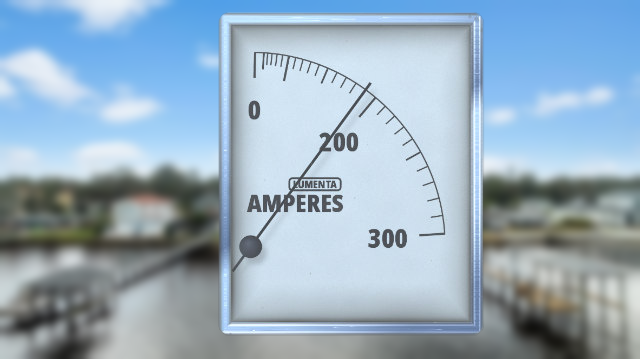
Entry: 190 A
